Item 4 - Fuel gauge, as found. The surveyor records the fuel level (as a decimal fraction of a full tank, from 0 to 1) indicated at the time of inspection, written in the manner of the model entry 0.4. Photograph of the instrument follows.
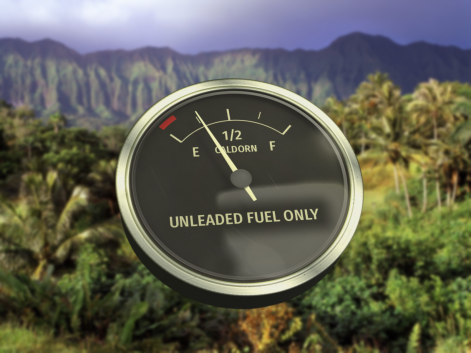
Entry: 0.25
